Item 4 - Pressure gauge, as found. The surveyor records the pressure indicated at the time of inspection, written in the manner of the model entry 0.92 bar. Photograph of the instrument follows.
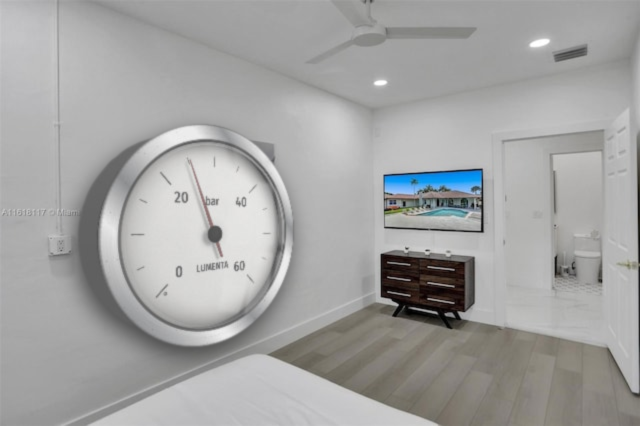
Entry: 25 bar
